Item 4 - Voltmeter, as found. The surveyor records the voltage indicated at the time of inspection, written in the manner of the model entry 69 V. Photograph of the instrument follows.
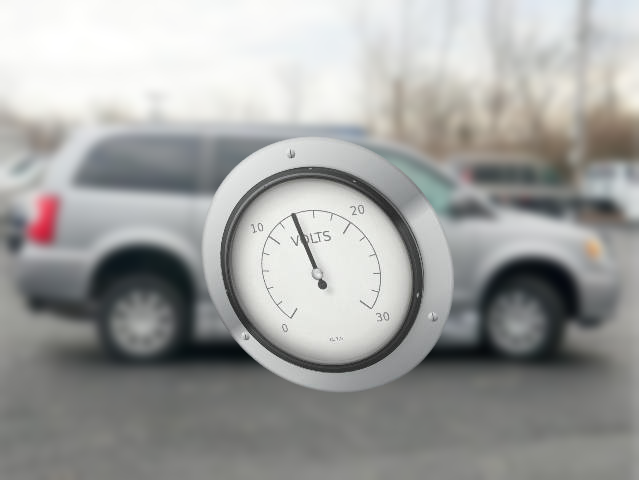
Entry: 14 V
